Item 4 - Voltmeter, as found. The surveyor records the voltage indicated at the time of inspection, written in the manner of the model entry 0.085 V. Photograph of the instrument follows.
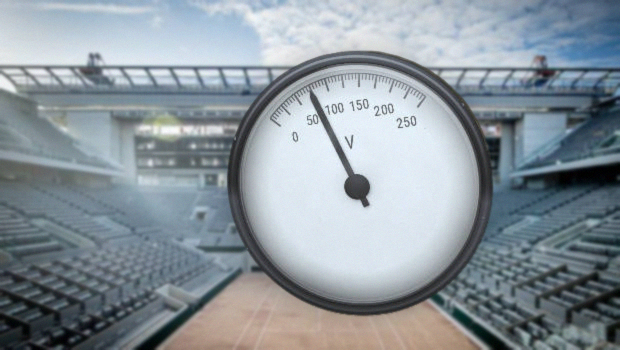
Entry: 75 V
